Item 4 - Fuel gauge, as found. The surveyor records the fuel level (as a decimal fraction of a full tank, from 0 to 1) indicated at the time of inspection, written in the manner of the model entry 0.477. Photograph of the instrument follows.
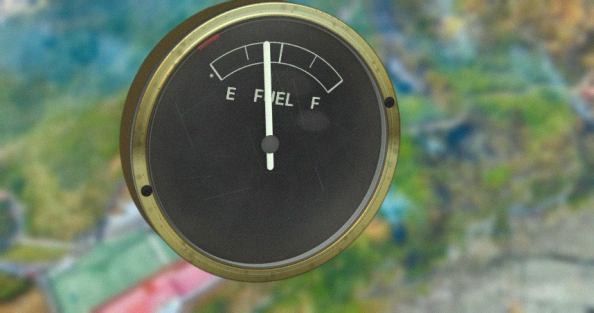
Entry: 0.375
